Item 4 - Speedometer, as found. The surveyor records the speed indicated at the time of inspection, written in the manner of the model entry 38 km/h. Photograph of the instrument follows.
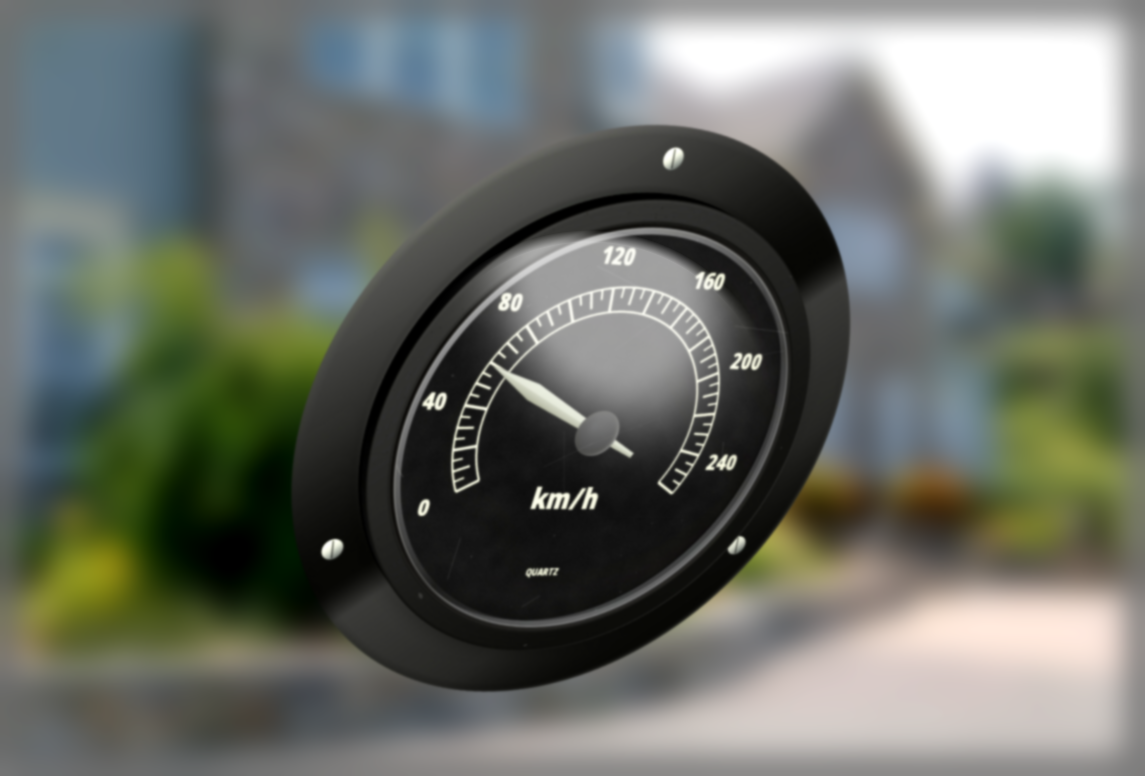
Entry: 60 km/h
